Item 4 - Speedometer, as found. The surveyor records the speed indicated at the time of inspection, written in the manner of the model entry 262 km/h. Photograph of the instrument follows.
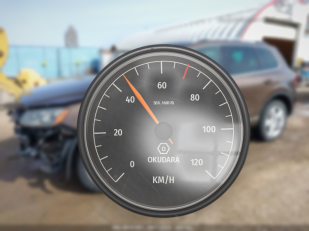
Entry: 45 km/h
